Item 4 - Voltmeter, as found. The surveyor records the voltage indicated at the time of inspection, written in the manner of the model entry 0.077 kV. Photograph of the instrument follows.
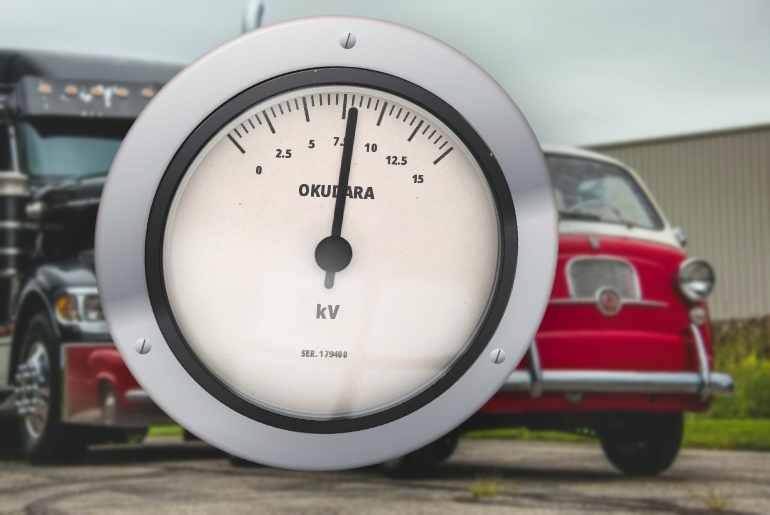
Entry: 8 kV
